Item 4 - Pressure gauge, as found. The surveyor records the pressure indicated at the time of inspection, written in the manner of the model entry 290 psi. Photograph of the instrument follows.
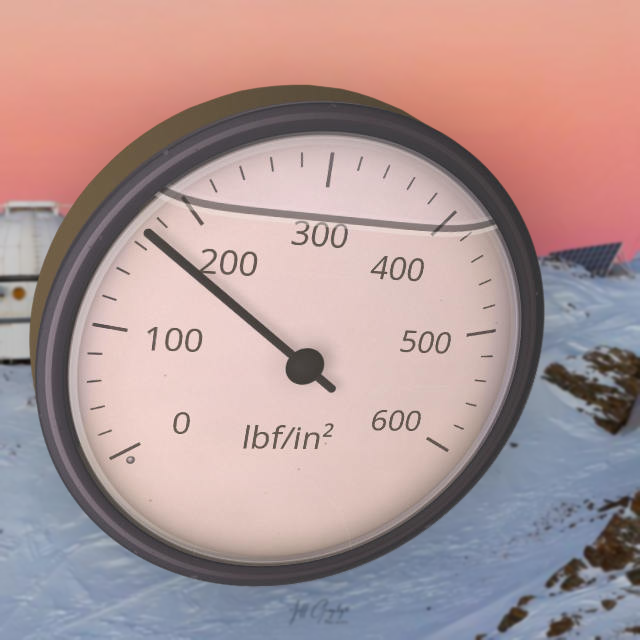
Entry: 170 psi
